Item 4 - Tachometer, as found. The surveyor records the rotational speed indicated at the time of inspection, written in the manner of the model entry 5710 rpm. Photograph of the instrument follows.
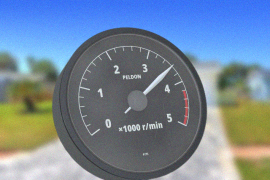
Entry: 3600 rpm
